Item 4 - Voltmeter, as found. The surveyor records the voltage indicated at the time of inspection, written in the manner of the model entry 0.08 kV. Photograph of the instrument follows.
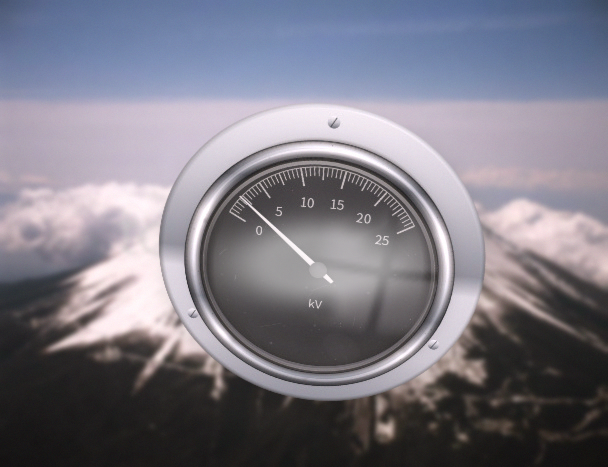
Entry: 2.5 kV
